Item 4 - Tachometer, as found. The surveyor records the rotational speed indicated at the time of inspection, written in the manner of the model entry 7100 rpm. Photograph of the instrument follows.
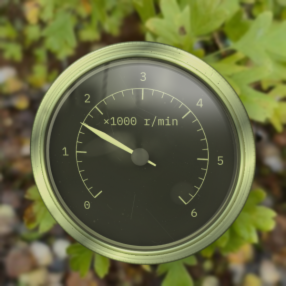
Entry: 1600 rpm
